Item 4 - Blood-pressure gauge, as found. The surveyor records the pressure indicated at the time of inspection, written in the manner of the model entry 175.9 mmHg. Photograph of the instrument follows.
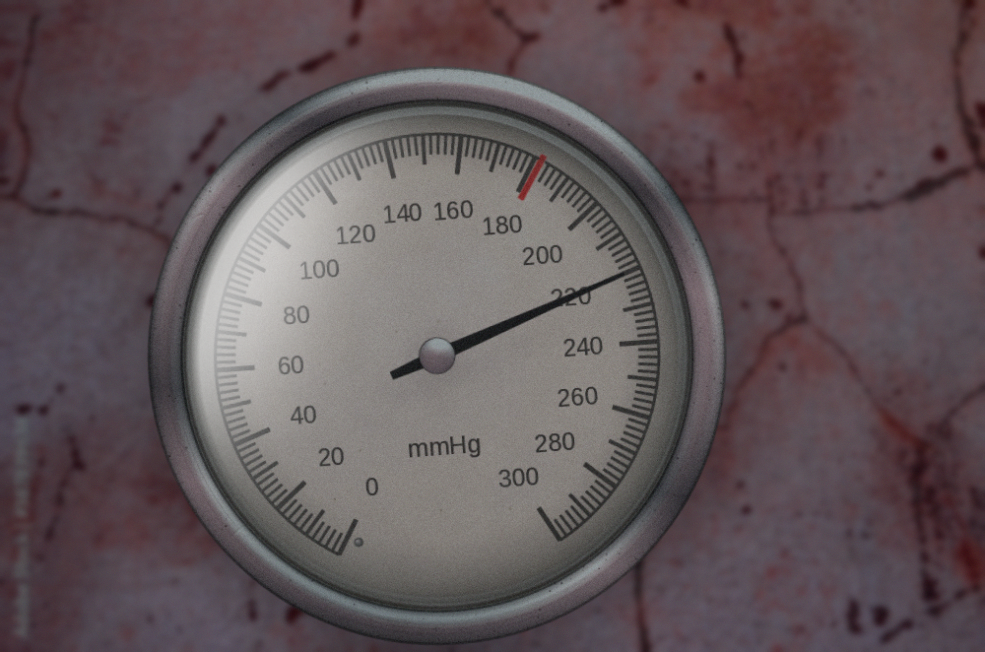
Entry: 220 mmHg
